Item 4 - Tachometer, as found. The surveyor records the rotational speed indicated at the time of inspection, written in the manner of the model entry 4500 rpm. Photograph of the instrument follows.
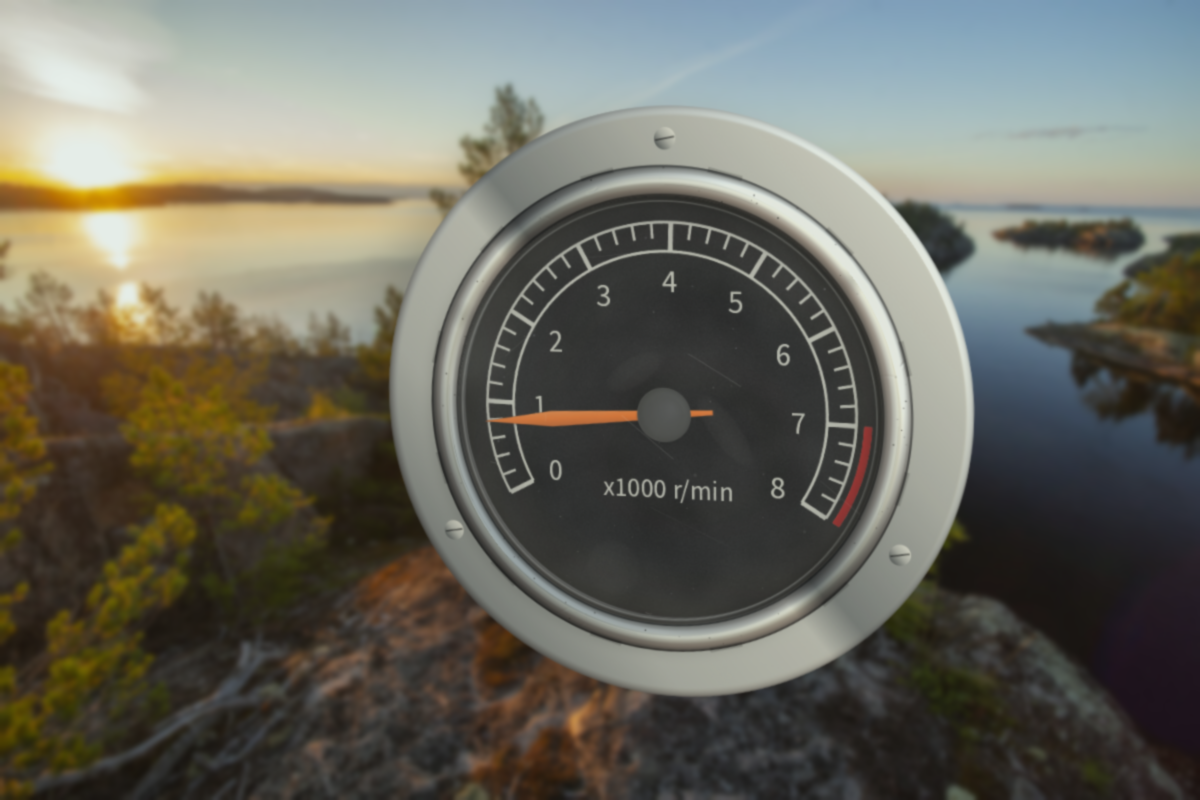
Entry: 800 rpm
